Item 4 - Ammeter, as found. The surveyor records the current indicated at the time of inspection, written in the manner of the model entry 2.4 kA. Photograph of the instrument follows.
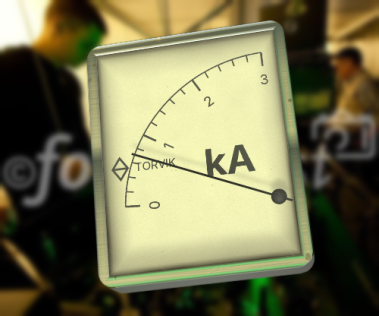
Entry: 0.7 kA
